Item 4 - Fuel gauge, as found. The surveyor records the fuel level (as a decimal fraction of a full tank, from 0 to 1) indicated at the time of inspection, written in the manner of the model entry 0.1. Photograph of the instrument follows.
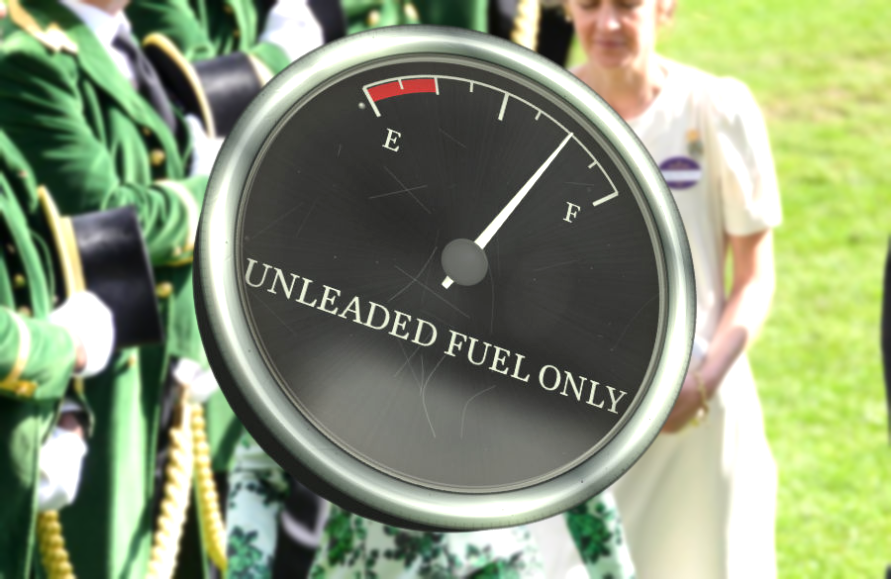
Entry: 0.75
